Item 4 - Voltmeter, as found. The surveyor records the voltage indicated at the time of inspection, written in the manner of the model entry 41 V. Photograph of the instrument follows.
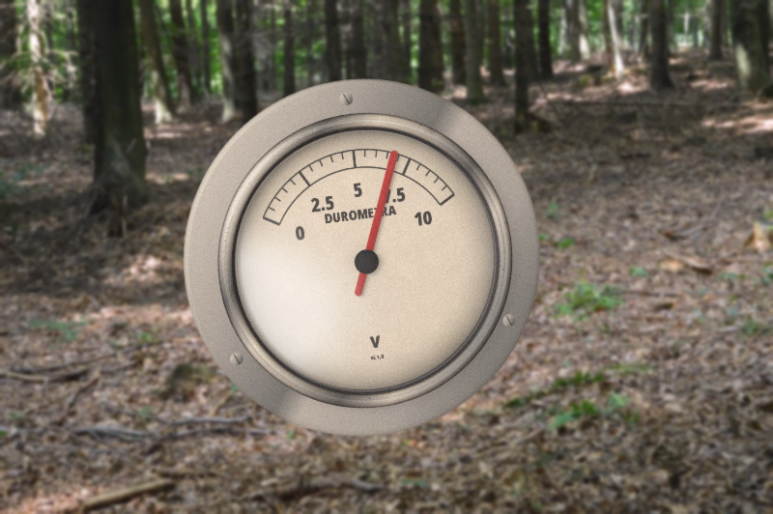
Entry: 6.75 V
